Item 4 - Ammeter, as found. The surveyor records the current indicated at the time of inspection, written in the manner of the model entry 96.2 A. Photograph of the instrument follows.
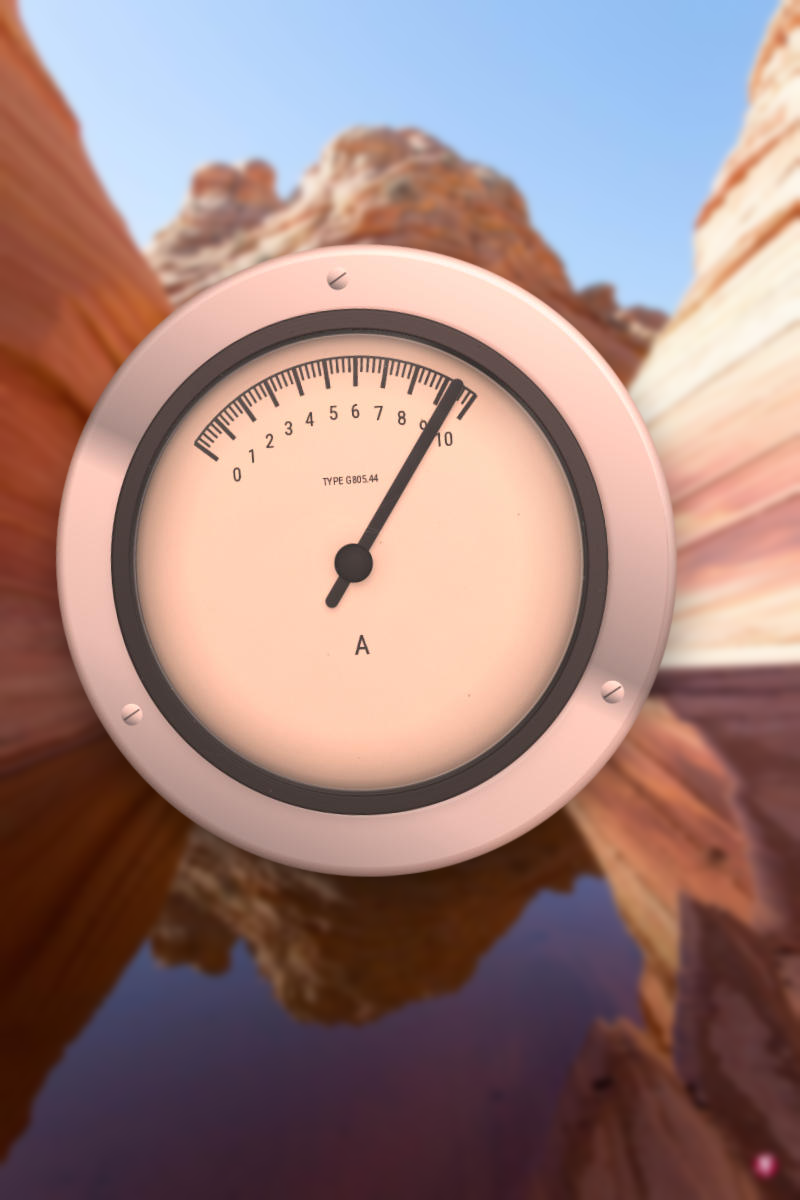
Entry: 9.4 A
